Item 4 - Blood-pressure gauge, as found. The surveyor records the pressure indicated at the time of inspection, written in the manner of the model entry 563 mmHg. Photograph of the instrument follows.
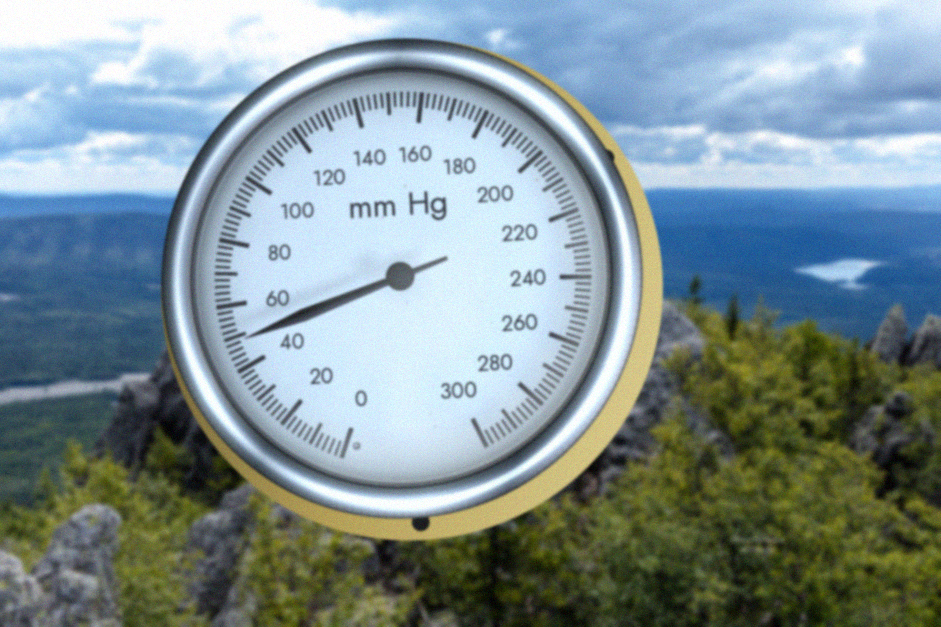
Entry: 48 mmHg
